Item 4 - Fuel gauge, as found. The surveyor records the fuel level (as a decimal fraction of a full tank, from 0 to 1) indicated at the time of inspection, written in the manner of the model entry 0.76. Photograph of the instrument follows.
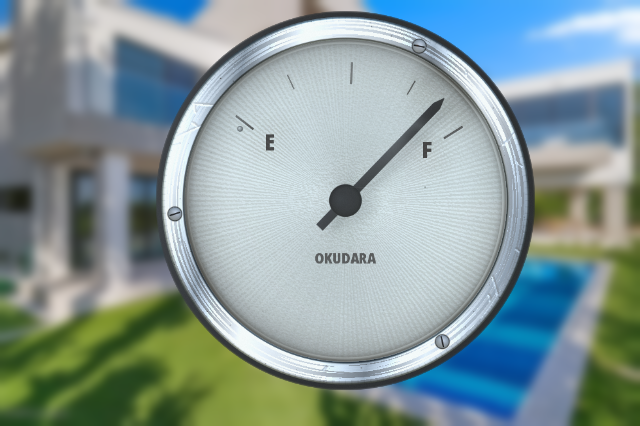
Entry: 0.875
